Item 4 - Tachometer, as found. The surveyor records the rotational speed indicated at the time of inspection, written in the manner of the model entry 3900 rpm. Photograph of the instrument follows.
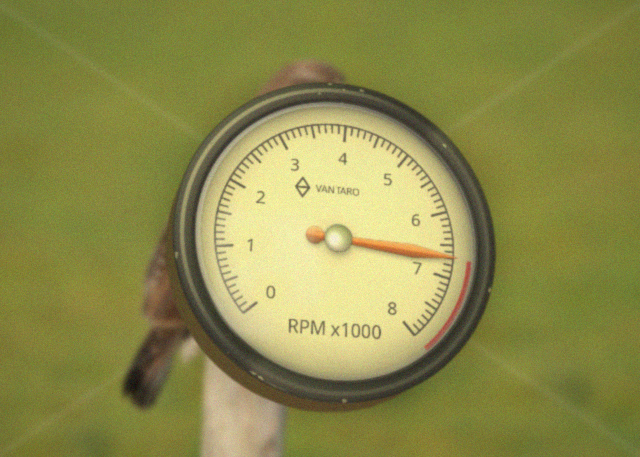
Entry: 6700 rpm
